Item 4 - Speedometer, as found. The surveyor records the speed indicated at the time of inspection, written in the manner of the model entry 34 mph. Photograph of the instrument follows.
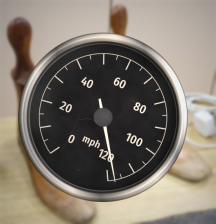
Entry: 117.5 mph
